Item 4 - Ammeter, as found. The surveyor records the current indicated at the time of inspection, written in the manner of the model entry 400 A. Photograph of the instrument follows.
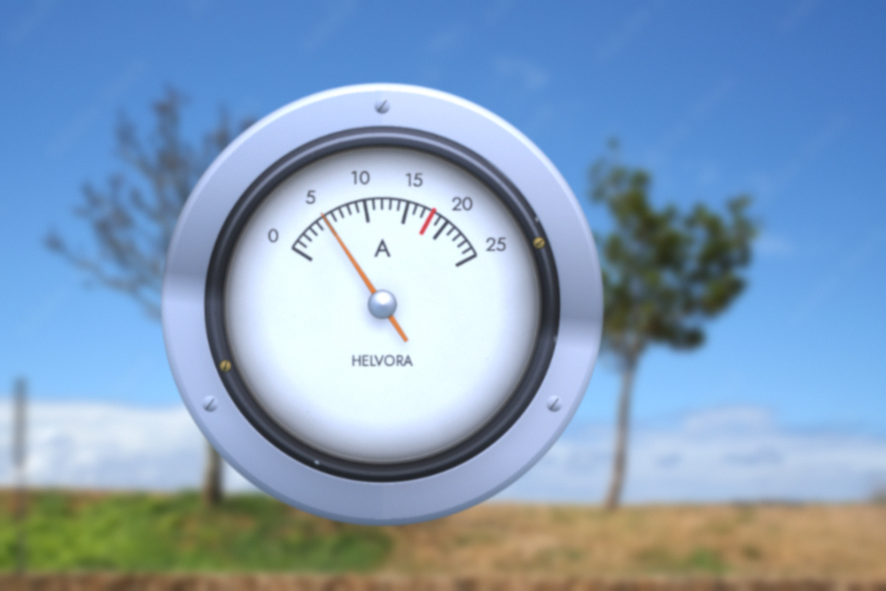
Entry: 5 A
